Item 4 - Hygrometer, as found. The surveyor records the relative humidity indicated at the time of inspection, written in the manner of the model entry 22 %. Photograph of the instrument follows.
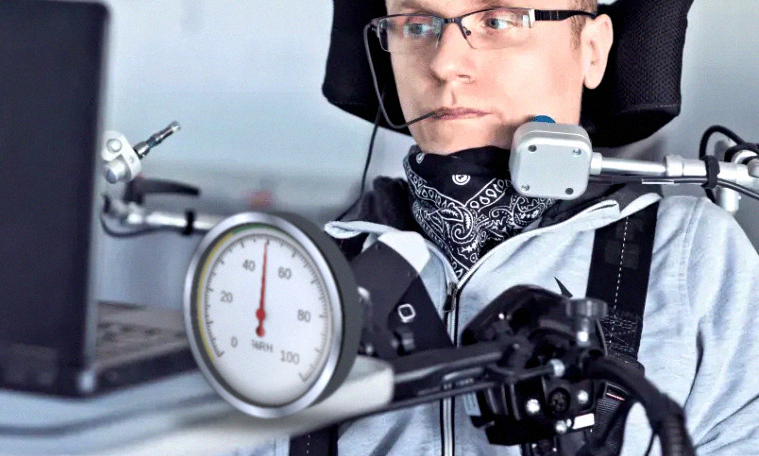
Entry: 50 %
